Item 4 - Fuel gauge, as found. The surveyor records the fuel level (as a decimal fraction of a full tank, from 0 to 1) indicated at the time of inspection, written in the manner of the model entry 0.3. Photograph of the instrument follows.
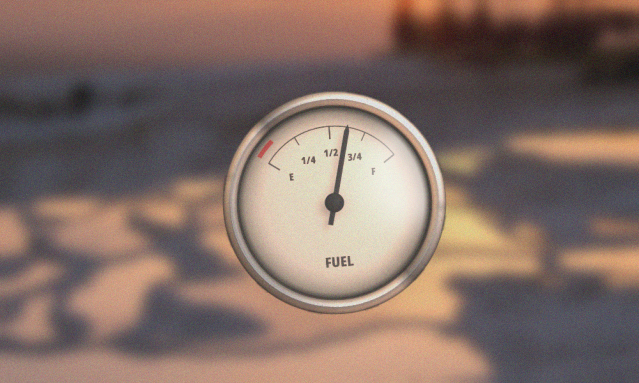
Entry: 0.625
